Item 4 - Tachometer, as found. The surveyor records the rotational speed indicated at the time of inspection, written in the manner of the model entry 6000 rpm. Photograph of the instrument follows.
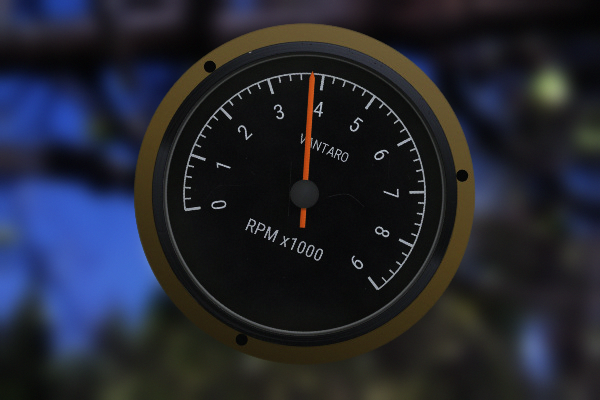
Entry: 3800 rpm
